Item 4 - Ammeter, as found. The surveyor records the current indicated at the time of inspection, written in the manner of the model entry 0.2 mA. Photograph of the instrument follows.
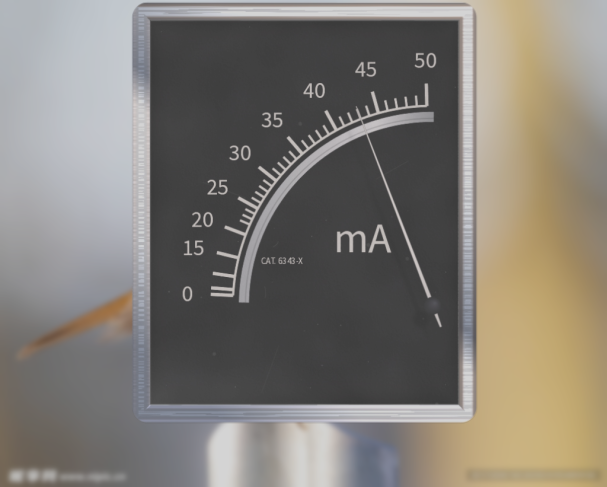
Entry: 43 mA
